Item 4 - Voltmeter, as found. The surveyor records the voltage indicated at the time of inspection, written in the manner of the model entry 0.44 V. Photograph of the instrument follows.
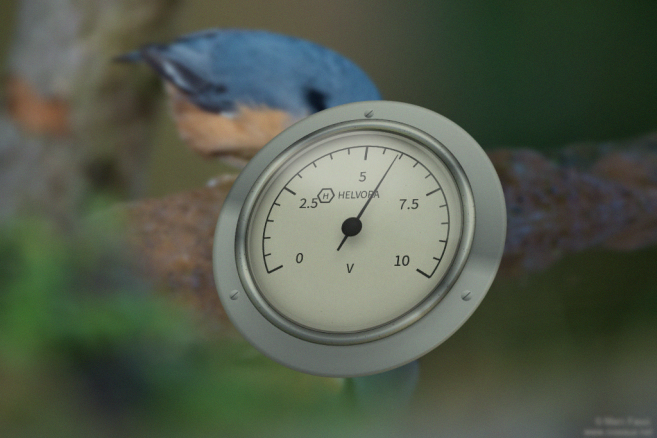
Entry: 6 V
